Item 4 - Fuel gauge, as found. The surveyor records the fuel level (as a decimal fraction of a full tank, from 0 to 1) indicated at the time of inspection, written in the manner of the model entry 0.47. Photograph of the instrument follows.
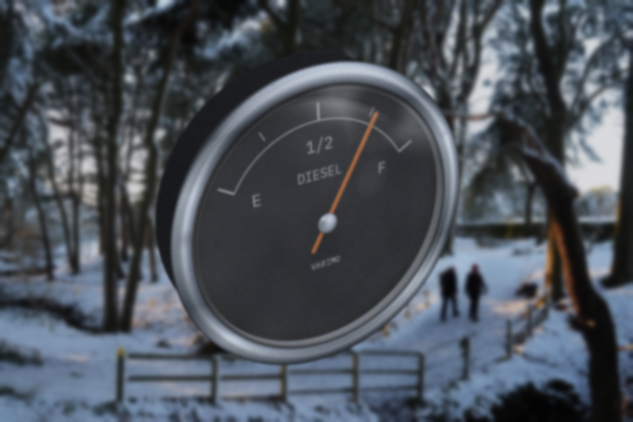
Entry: 0.75
